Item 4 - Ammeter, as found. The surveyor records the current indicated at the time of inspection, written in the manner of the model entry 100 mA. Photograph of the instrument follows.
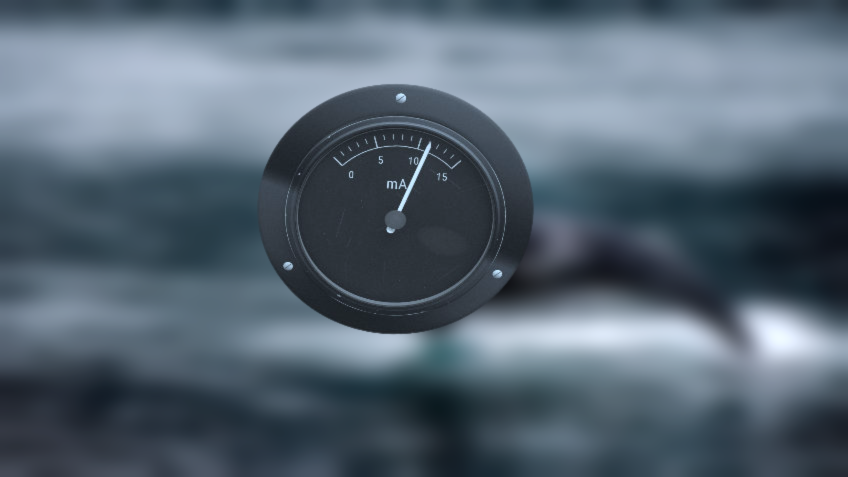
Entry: 11 mA
